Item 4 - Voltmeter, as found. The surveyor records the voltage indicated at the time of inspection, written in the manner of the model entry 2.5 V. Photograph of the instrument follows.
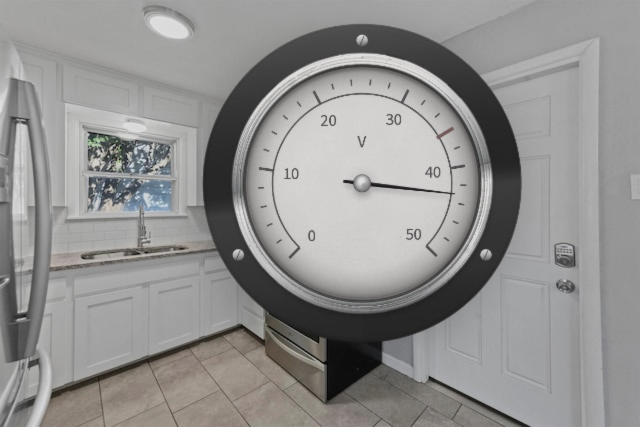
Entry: 43 V
